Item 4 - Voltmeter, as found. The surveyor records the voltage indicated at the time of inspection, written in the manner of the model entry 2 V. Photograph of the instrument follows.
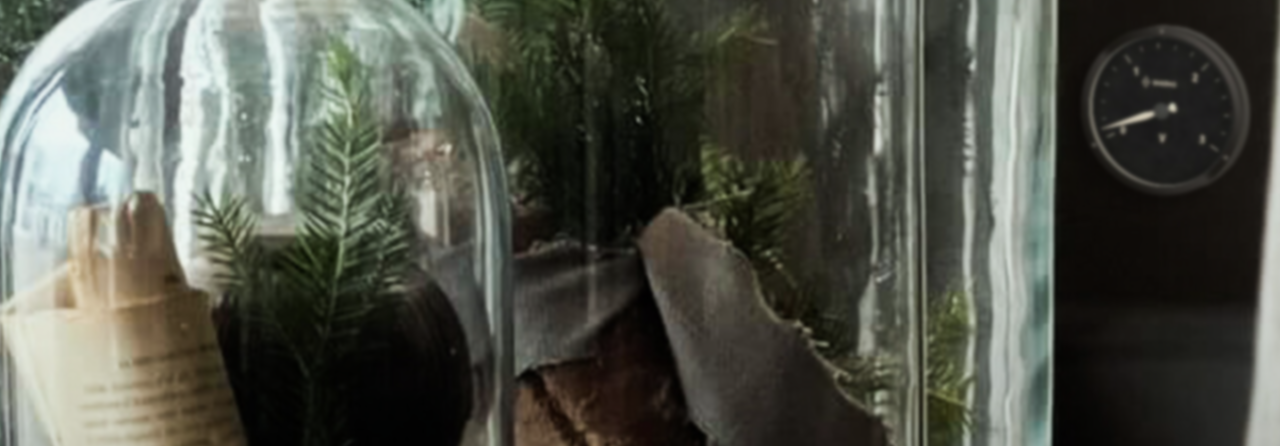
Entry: 0.1 V
